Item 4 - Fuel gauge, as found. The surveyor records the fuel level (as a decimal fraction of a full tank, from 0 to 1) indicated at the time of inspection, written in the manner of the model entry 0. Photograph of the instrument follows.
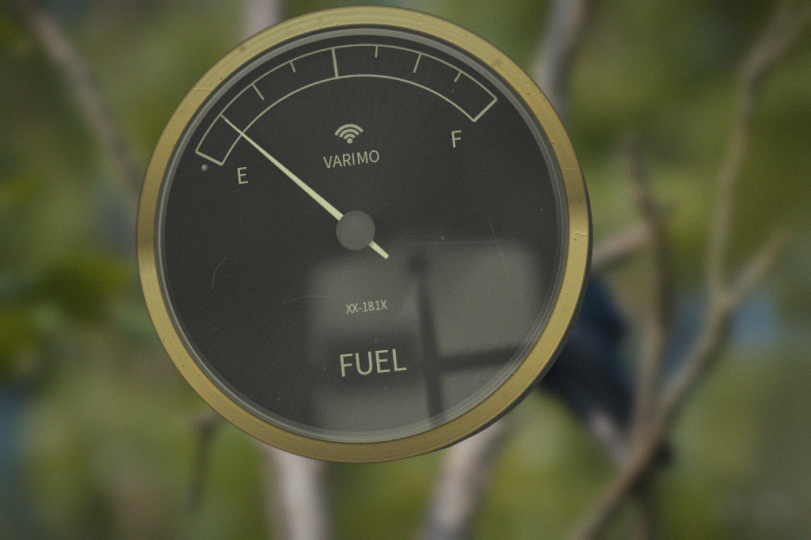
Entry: 0.125
